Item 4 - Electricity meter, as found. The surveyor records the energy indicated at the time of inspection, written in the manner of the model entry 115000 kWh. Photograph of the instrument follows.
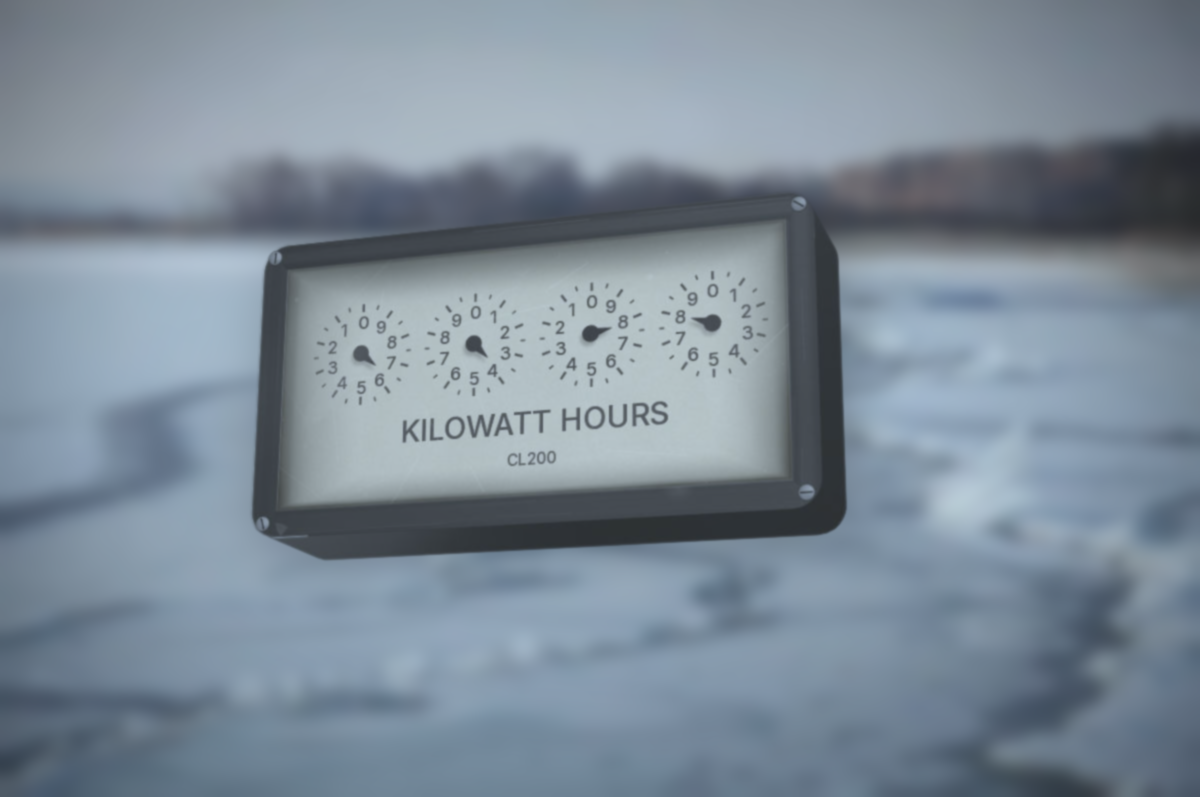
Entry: 6378 kWh
